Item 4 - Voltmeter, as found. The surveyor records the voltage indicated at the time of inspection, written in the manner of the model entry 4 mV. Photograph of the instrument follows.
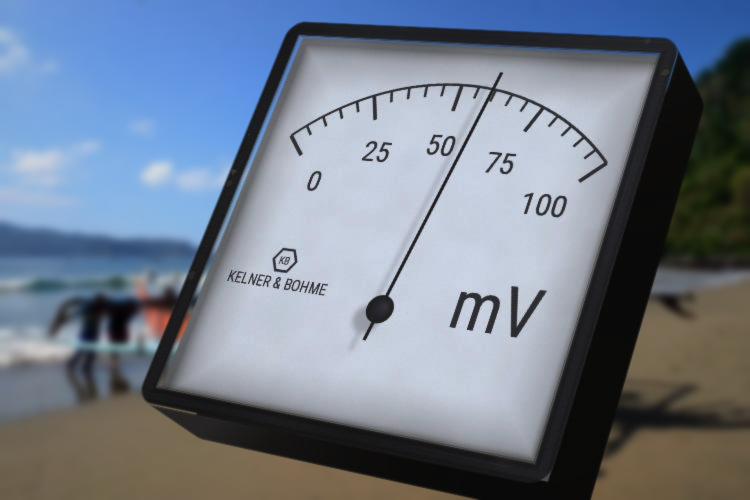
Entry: 60 mV
